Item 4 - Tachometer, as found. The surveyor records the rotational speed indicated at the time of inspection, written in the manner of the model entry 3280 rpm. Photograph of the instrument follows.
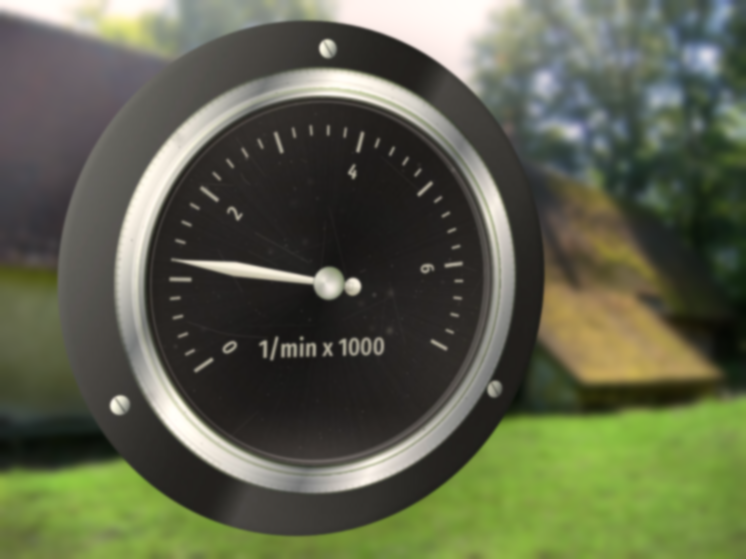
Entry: 1200 rpm
